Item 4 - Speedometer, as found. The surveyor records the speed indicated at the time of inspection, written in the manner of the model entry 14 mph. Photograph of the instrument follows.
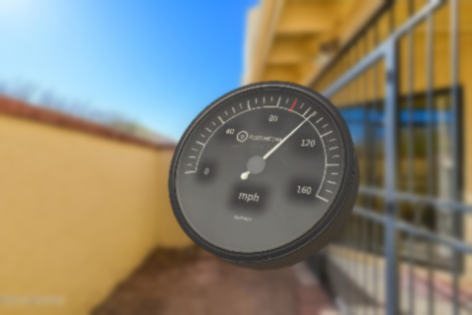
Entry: 105 mph
